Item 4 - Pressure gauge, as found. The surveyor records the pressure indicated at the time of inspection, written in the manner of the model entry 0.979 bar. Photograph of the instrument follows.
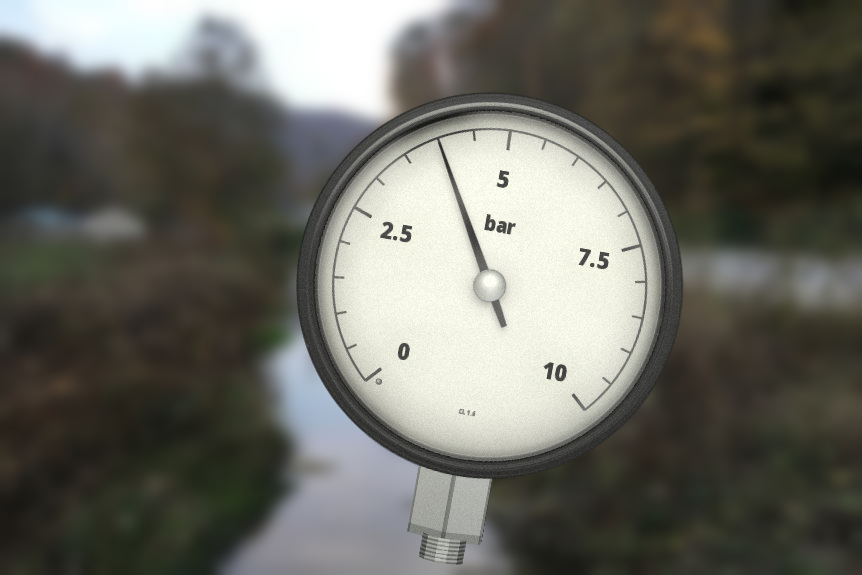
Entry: 4 bar
